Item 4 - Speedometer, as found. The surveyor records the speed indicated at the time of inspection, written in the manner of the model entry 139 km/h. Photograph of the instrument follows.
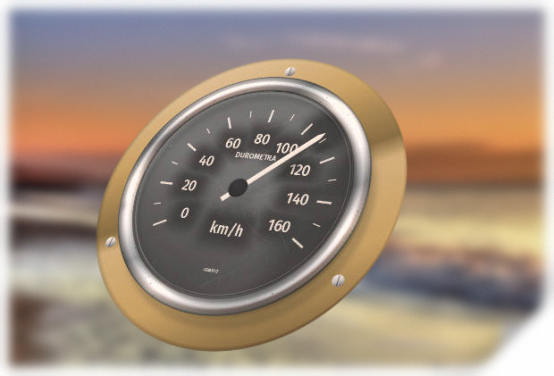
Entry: 110 km/h
